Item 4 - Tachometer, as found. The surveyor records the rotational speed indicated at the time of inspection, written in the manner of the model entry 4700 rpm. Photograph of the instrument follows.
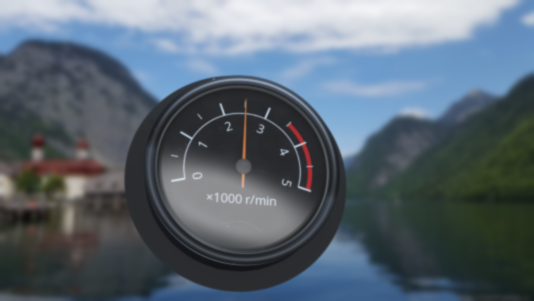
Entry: 2500 rpm
